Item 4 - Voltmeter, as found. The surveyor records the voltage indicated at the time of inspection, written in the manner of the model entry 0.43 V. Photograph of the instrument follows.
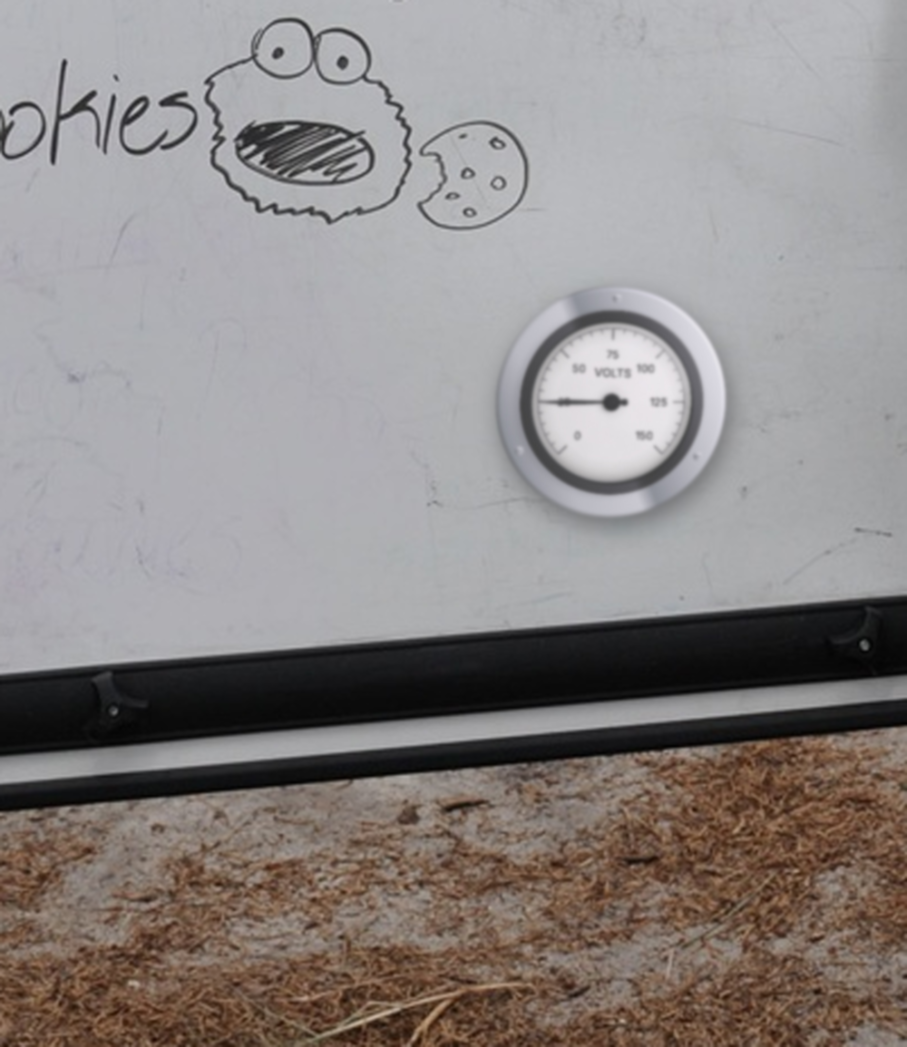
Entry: 25 V
